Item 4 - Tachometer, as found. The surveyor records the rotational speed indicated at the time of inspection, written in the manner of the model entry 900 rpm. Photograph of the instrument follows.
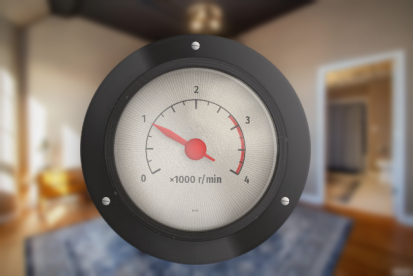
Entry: 1000 rpm
